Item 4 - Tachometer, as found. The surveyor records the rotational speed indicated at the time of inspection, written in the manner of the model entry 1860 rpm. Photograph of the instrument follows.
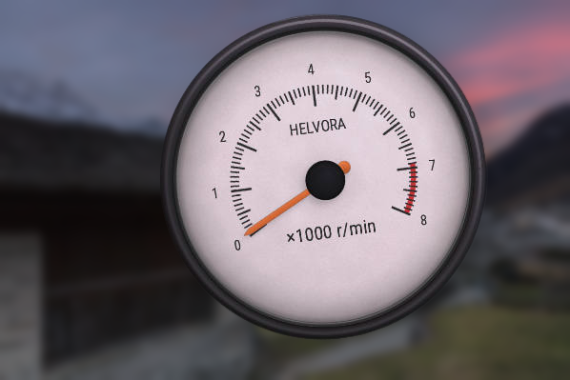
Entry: 100 rpm
